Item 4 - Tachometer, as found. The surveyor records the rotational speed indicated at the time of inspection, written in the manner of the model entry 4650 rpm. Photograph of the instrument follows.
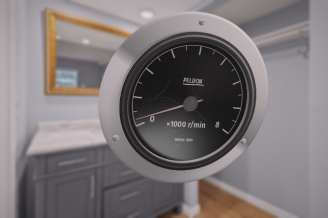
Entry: 250 rpm
